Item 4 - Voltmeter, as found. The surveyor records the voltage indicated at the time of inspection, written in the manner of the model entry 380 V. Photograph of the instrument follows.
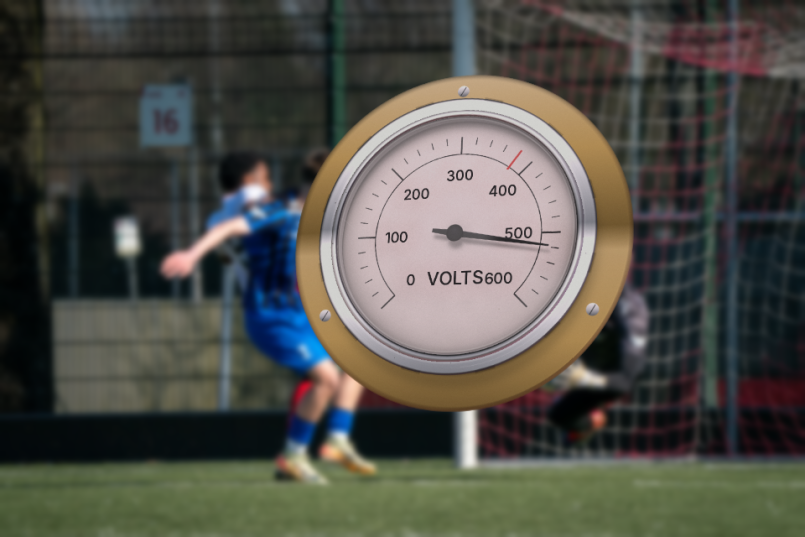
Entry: 520 V
